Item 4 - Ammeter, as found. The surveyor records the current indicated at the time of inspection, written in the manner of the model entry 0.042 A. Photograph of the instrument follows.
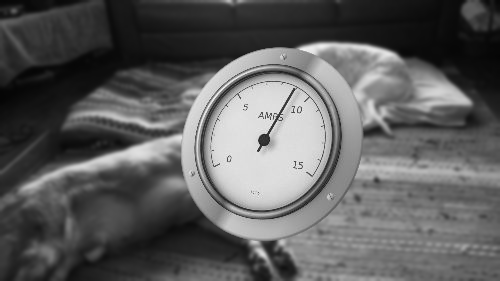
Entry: 9 A
